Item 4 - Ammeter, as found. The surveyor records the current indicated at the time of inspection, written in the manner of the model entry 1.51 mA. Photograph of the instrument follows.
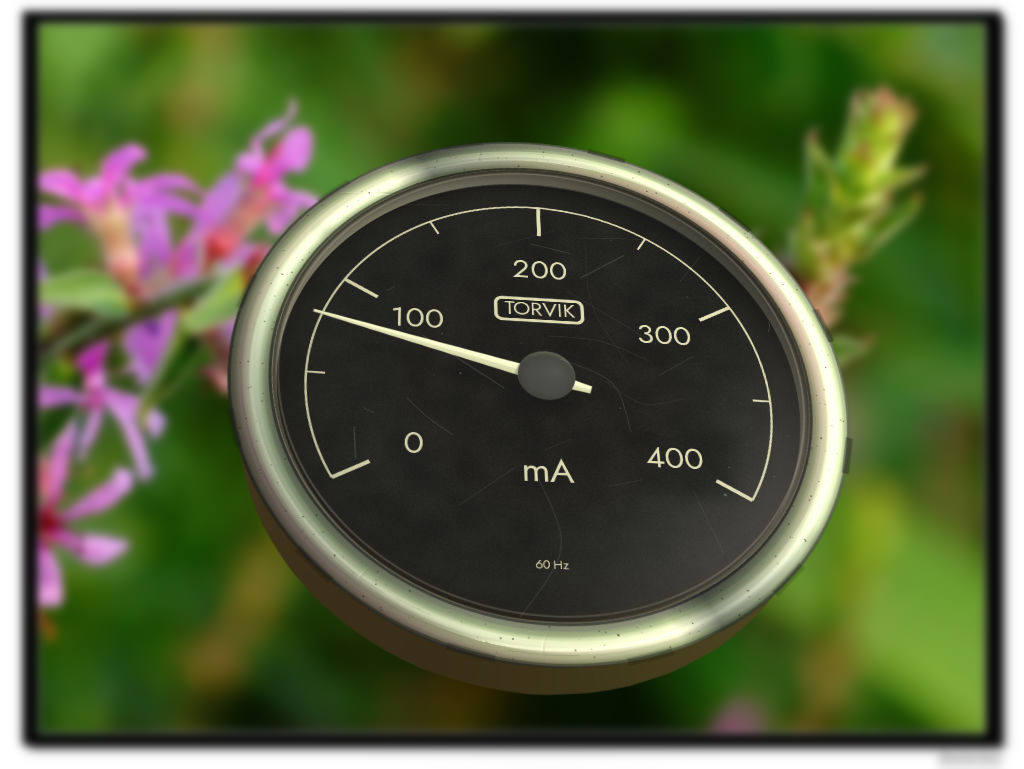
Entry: 75 mA
